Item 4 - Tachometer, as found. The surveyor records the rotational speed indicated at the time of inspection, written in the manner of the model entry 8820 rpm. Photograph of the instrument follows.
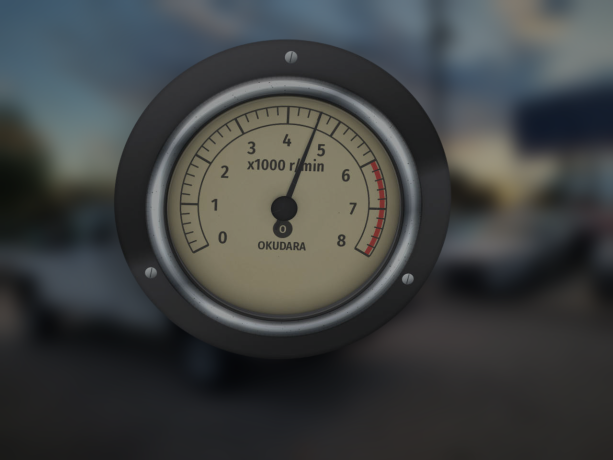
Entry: 4600 rpm
